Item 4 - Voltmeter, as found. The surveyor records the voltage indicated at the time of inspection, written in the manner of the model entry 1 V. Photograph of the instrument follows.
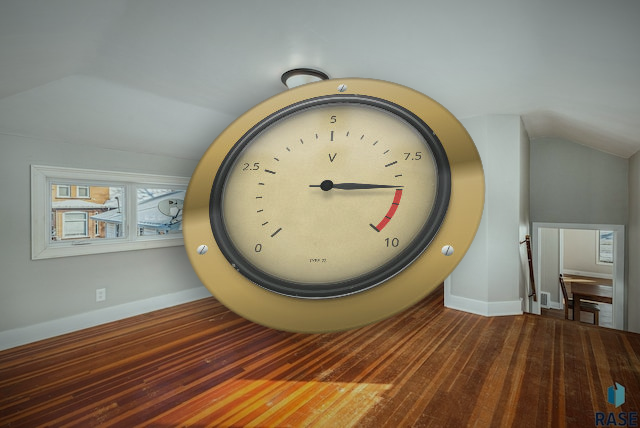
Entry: 8.5 V
